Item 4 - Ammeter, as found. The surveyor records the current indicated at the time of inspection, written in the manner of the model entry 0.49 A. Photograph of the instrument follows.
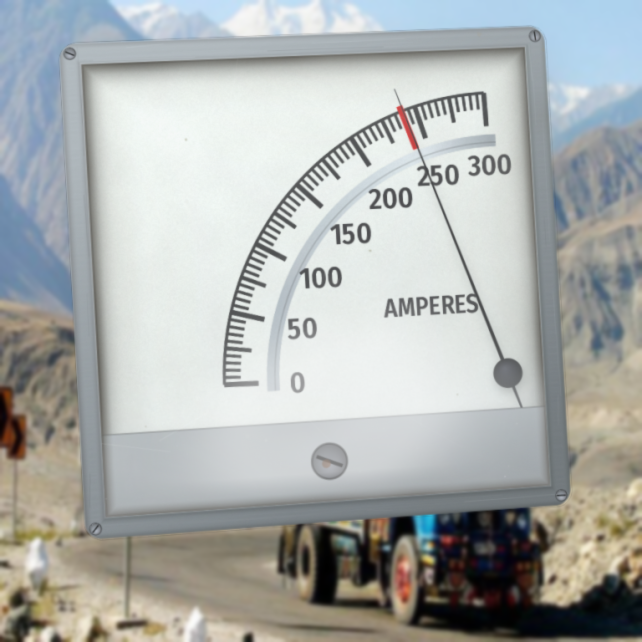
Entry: 240 A
